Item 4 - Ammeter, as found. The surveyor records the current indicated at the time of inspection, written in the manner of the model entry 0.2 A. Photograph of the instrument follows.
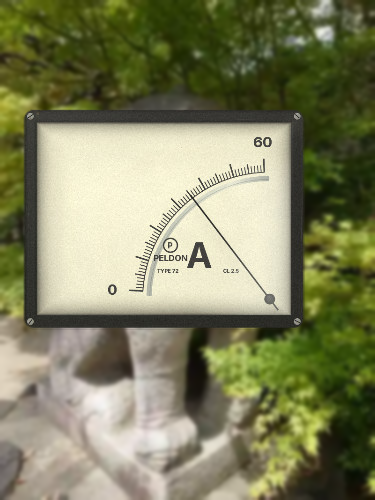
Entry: 35 A
